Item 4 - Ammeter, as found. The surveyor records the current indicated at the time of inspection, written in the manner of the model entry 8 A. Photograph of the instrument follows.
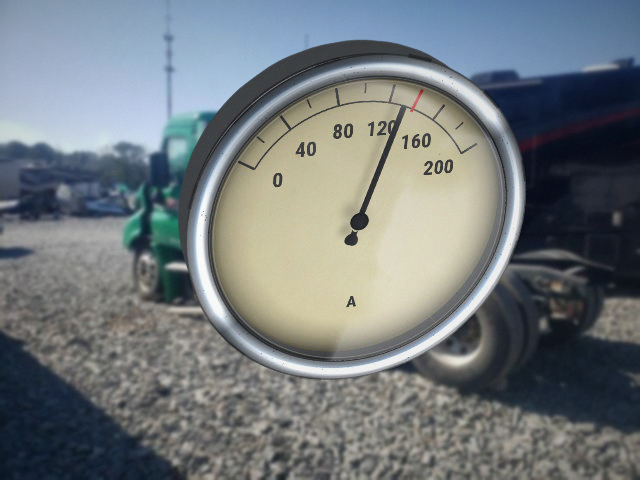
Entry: 130 A
